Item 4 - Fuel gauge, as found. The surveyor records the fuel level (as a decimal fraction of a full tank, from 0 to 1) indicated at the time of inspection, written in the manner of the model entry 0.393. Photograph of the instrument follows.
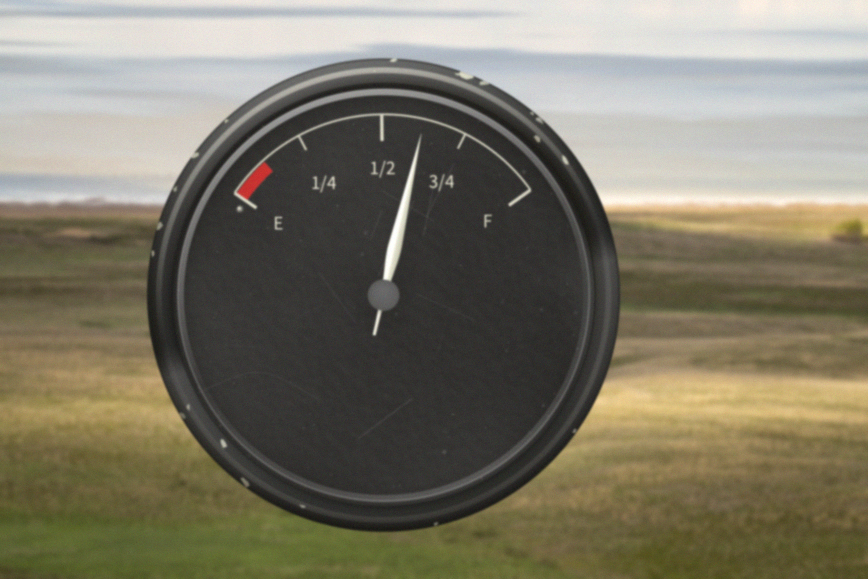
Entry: 0.625
